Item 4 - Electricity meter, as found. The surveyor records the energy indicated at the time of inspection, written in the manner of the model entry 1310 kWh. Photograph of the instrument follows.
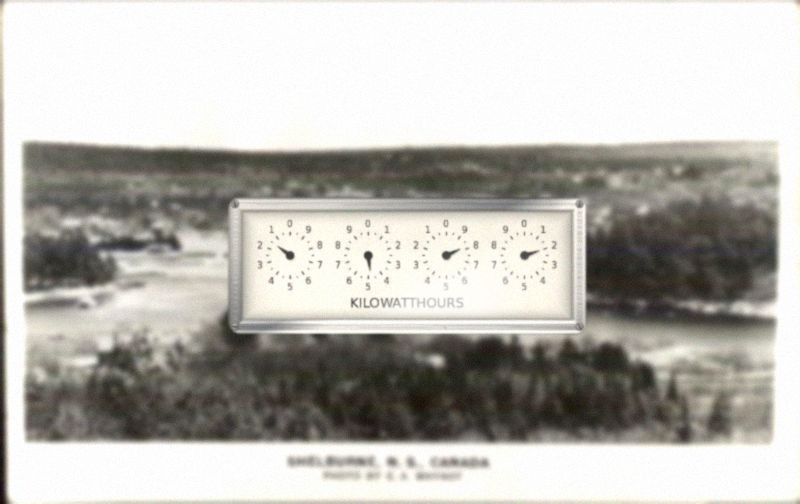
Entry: 1482 kWh
